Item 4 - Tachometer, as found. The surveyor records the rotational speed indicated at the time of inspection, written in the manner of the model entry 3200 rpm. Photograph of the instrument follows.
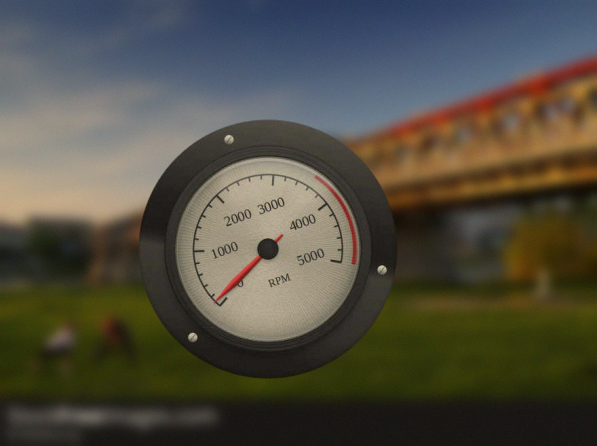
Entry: 100 rpm
